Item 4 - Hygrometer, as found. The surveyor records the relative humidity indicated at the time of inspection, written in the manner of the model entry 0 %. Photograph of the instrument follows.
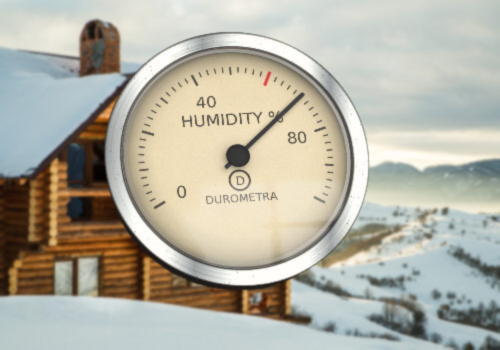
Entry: 70 %
